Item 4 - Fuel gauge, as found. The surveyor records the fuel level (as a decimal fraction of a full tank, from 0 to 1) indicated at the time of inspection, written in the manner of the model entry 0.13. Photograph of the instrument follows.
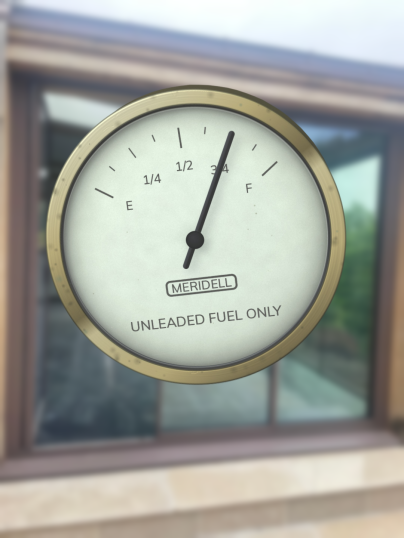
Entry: 0.75
